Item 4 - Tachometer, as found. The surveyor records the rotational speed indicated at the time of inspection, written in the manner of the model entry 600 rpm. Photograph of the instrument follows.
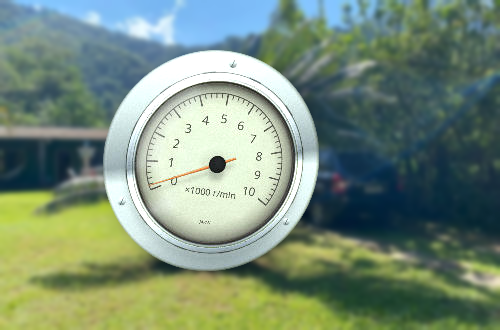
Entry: 200 rpm
